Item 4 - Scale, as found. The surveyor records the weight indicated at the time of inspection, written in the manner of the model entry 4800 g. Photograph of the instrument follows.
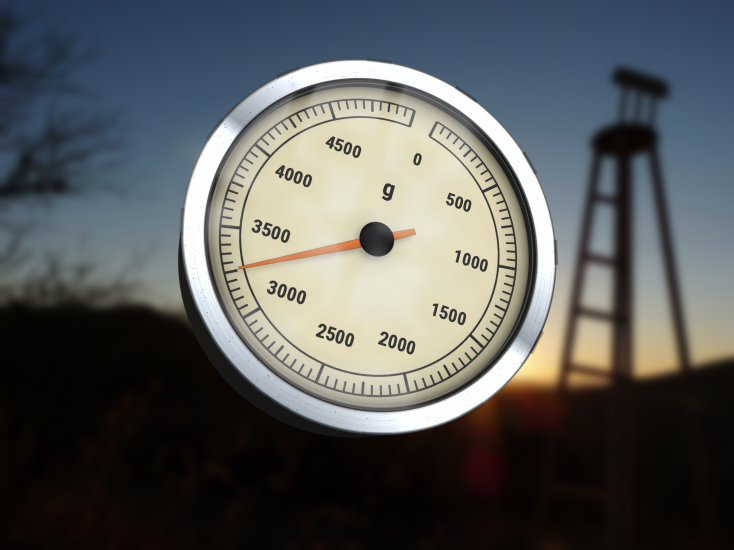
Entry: 3250 g
